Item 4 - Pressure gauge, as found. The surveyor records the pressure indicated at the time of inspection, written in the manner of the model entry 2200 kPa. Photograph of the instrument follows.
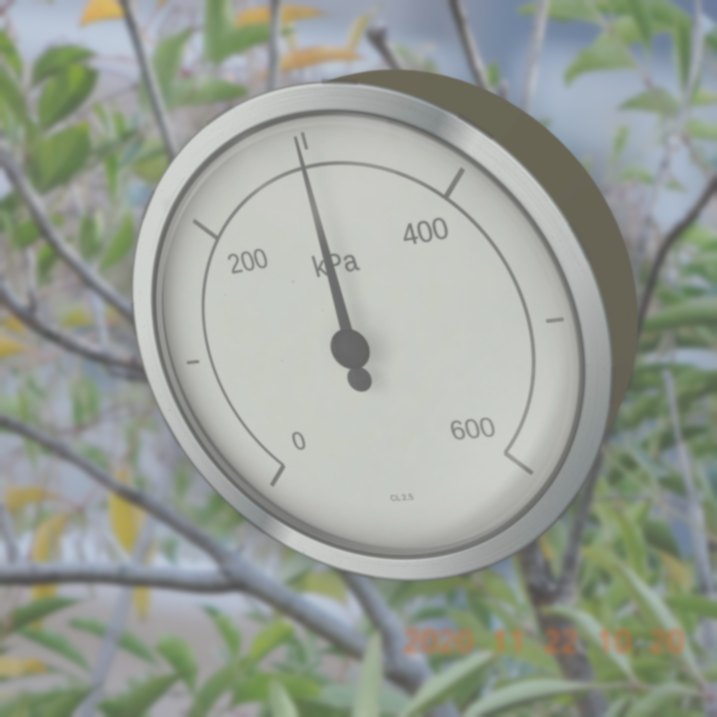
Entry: 300 kPa
